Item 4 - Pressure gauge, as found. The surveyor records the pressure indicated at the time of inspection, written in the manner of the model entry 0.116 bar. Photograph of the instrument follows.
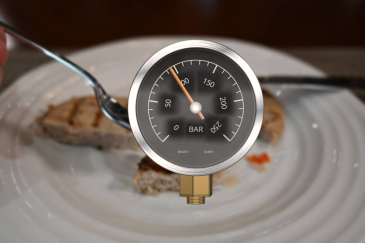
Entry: 95 bar
